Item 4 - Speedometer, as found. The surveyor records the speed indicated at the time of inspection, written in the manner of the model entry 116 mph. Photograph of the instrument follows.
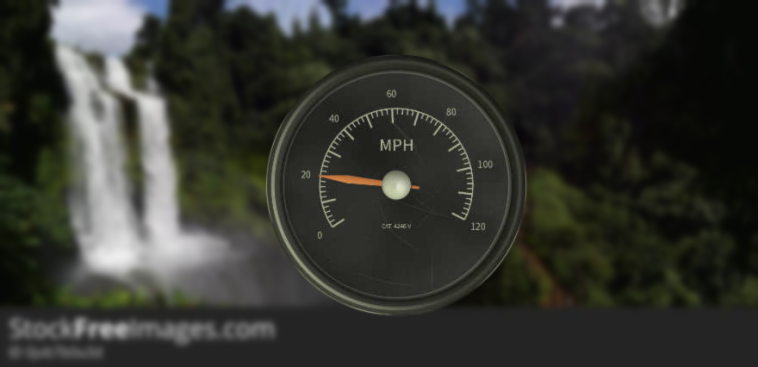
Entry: 20 mph
